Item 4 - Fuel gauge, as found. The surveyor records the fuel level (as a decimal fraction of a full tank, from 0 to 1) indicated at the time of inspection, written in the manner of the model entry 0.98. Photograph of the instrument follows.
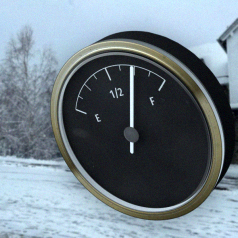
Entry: 0.75
